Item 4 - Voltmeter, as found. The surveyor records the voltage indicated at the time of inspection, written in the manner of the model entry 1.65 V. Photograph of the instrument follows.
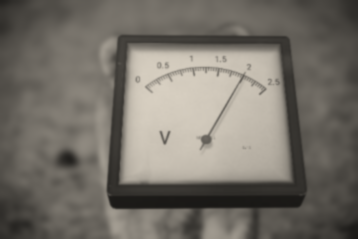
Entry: 2 V
